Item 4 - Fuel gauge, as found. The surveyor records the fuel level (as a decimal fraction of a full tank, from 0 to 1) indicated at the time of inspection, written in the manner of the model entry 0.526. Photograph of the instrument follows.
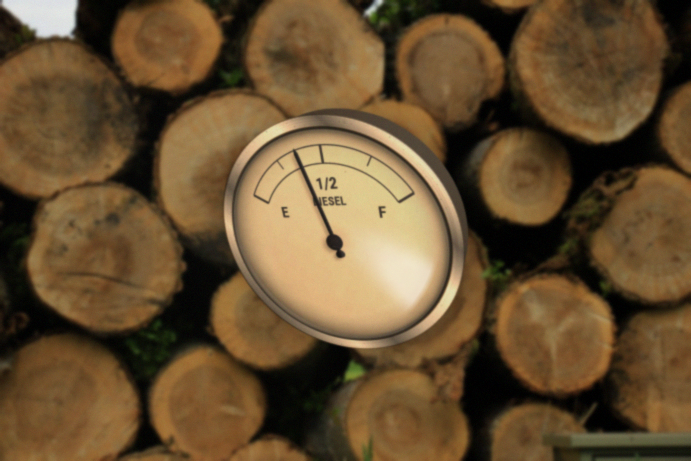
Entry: 0.375
